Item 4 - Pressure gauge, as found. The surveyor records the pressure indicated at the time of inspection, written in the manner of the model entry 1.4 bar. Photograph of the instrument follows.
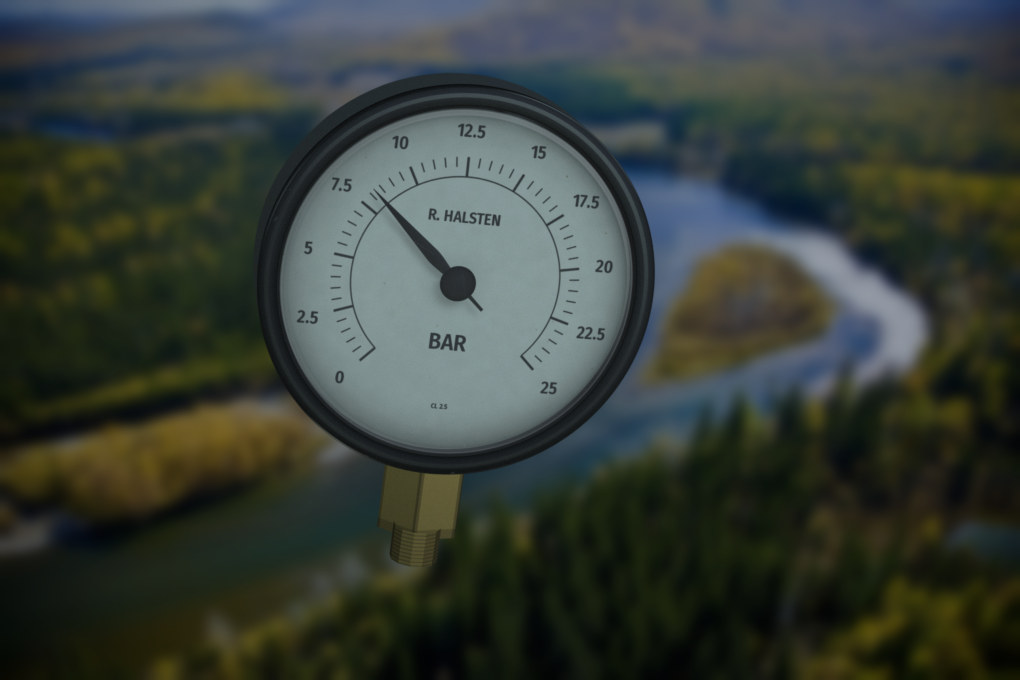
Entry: 8.25 bar
